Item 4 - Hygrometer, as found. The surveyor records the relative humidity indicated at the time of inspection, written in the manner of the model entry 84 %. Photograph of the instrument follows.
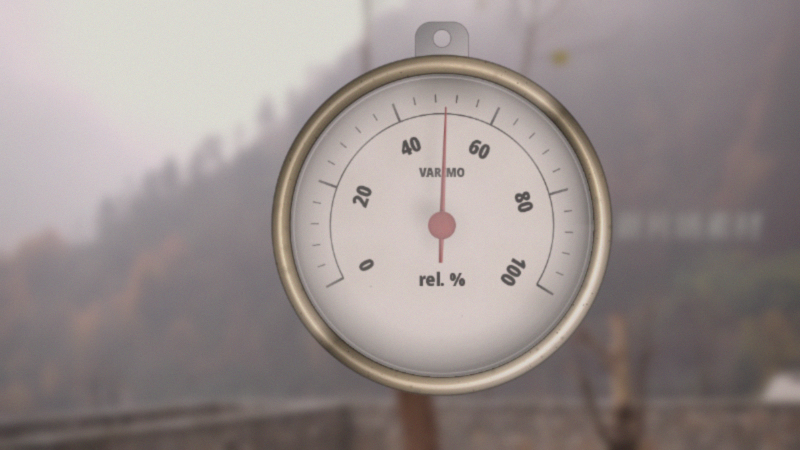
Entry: 50 %
